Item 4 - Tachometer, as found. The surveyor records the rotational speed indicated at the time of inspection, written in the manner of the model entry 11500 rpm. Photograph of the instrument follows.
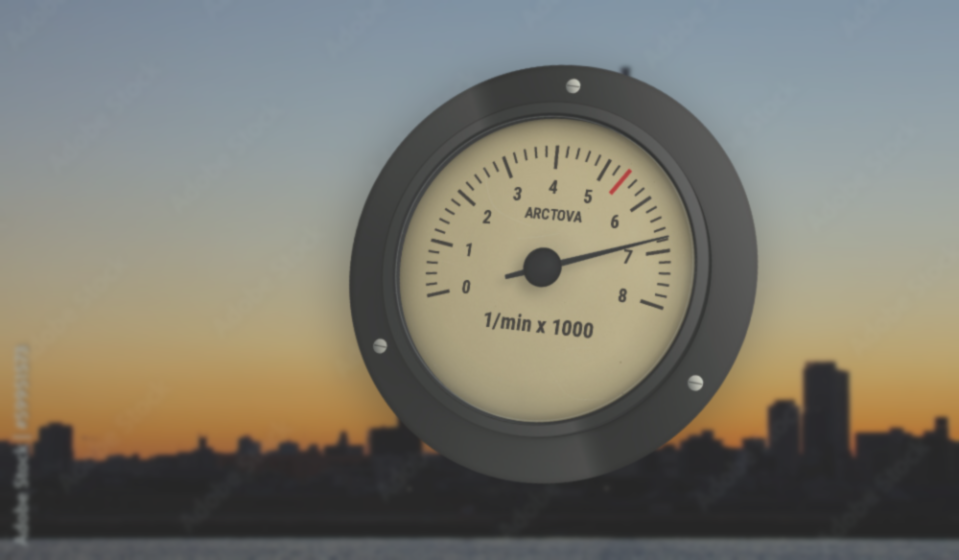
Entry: 6800 rpm
